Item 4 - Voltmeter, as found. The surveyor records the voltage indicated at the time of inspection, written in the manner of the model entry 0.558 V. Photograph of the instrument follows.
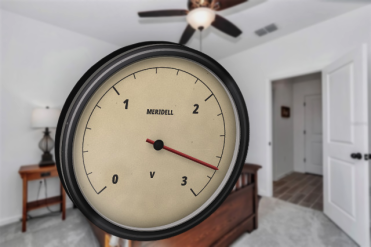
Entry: 2.7 V
